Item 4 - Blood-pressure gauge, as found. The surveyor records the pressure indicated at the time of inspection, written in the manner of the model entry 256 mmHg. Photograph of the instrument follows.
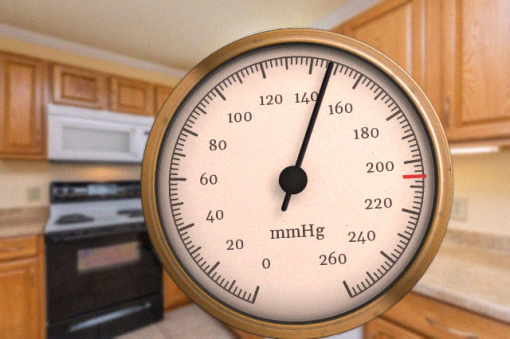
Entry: 148 mmHg
